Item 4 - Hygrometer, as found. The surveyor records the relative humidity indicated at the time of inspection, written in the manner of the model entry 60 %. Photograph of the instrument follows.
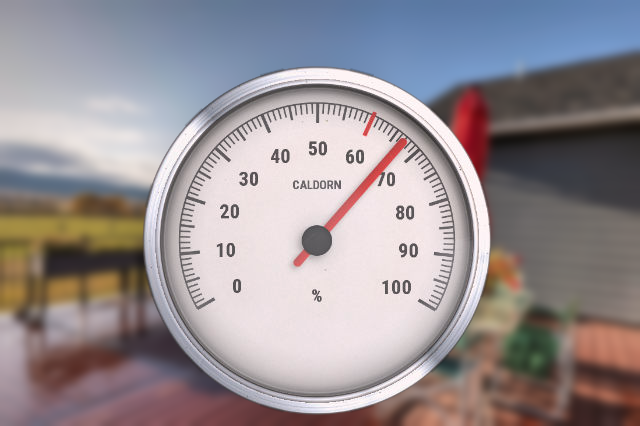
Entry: 67 %
